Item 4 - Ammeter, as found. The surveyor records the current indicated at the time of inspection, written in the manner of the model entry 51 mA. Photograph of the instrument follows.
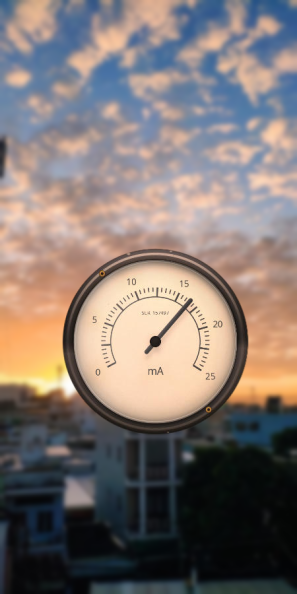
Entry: 16.5 mA
